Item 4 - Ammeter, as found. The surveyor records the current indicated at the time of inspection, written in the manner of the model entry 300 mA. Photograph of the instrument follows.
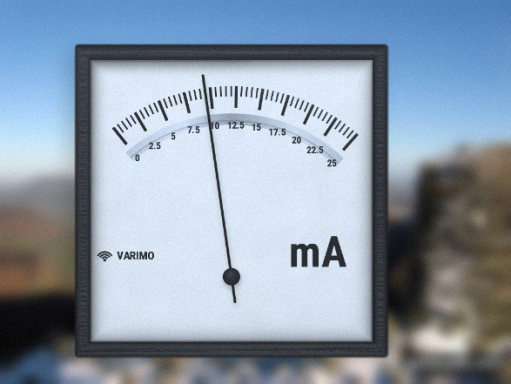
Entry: 9.5 mA
